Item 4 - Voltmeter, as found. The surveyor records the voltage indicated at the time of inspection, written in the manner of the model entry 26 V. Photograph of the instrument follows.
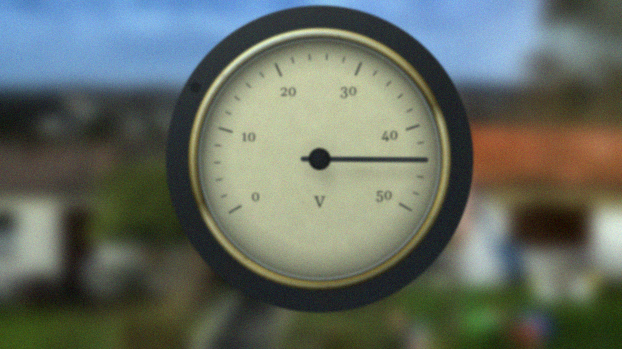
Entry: 44 V
